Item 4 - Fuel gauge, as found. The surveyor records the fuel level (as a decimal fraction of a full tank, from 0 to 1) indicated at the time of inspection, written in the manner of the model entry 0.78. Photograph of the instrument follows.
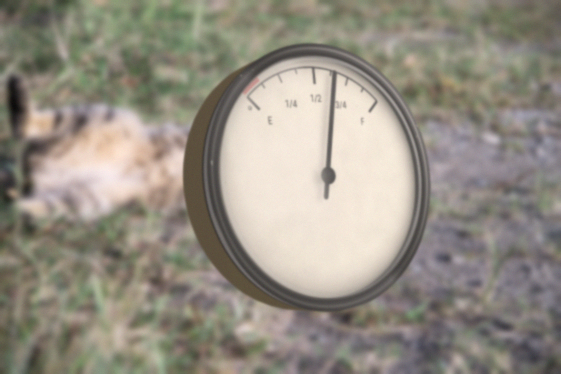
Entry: 0.625
